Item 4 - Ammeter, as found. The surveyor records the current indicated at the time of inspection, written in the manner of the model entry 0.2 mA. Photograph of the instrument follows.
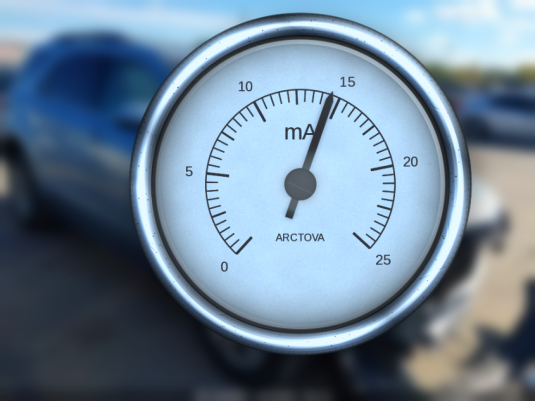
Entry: 14.5 mA
